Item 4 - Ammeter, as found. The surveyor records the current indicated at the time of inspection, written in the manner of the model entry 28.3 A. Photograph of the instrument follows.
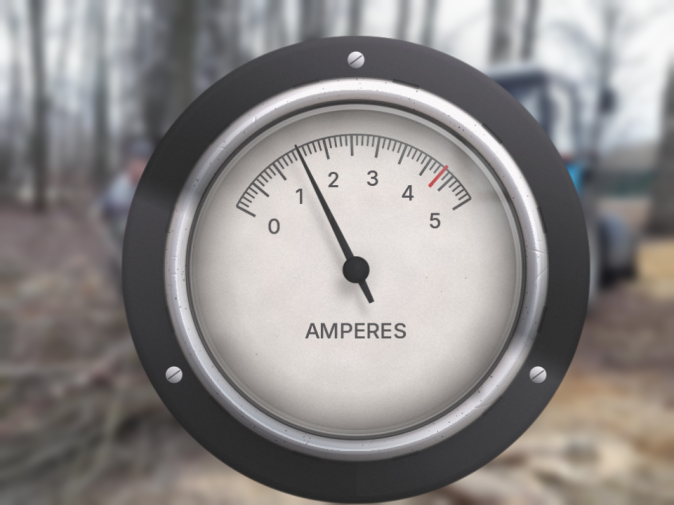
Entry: 1.5 A
